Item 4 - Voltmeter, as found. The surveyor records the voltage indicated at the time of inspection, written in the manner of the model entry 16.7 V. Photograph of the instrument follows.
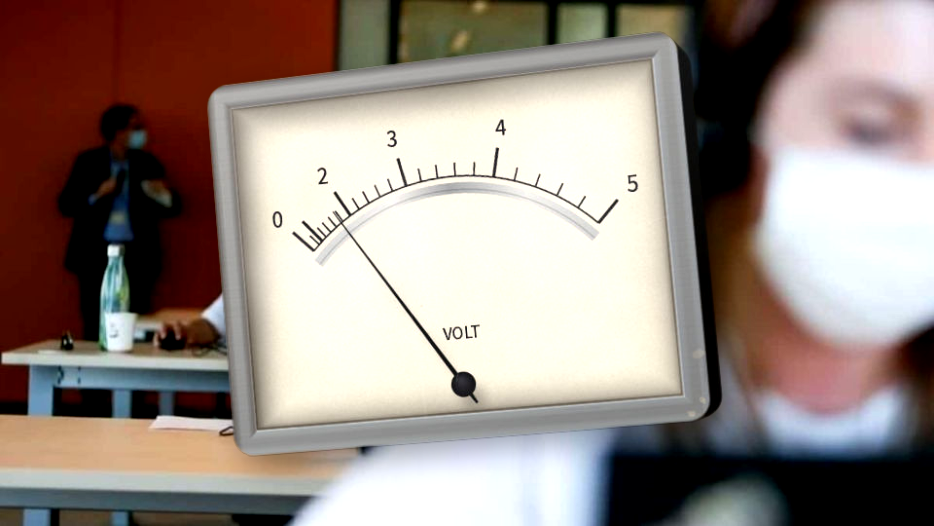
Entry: 1.8 V
